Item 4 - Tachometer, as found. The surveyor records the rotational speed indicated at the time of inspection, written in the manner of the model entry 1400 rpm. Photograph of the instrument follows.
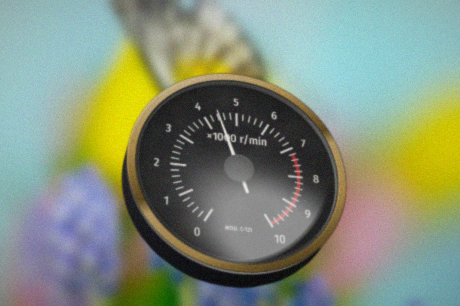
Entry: 4400 rpm
